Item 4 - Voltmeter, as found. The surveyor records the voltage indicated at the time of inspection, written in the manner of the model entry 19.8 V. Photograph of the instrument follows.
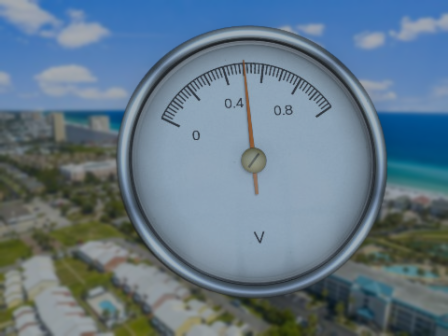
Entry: 0.5 V
